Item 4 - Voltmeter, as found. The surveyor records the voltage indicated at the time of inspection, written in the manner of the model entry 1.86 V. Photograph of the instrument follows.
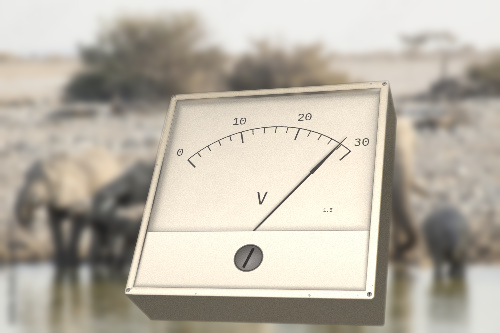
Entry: 28 V
